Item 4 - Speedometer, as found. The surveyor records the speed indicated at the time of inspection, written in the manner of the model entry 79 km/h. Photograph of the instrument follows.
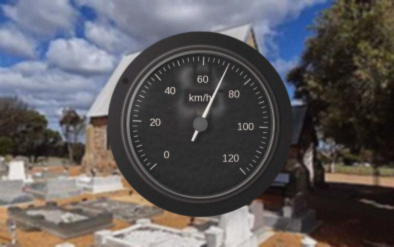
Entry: 70 km/h
